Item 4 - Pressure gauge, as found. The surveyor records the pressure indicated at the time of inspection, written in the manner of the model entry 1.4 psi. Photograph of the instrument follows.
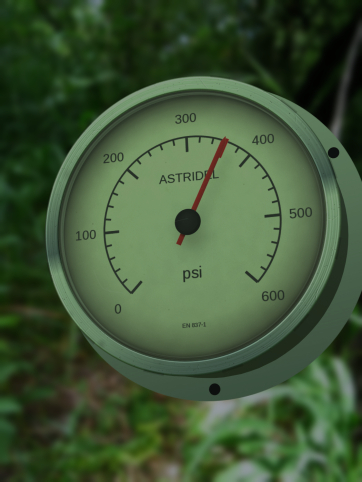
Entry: 360 psi
